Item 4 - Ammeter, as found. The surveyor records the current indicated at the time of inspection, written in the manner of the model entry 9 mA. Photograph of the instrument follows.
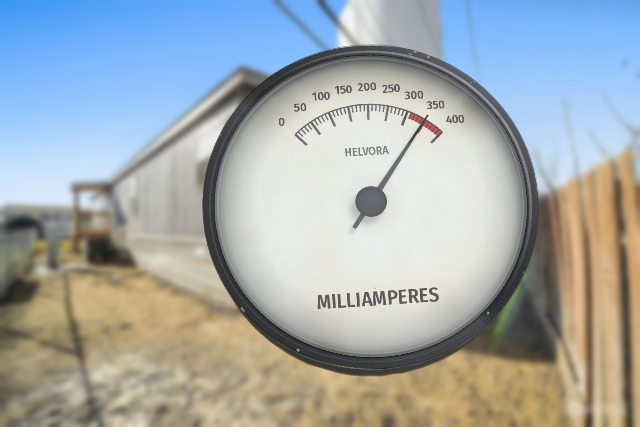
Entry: 350 mA
